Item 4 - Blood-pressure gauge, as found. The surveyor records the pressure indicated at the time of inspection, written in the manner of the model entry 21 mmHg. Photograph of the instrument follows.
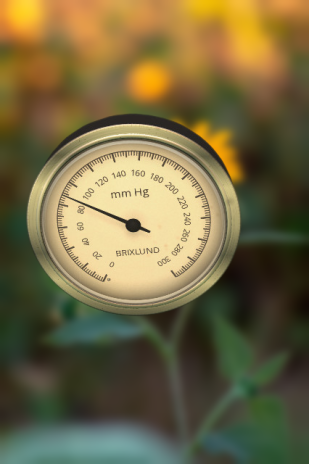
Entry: 90 mmHg
